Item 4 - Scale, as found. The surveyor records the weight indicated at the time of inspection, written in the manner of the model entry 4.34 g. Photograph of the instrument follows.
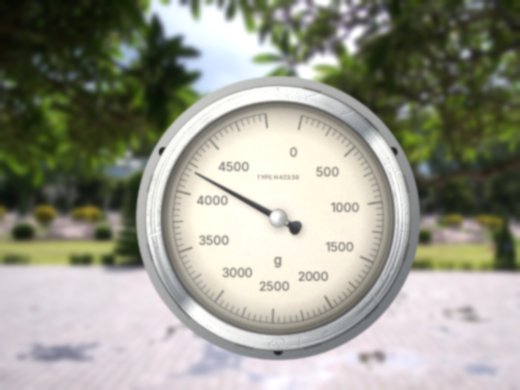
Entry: 4200 g
